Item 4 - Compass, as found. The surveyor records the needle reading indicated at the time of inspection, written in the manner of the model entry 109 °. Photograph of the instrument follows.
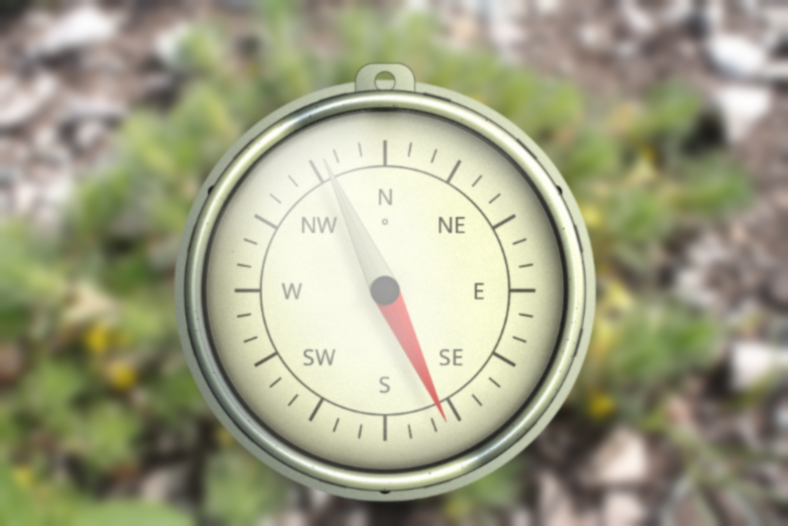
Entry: 155 °
